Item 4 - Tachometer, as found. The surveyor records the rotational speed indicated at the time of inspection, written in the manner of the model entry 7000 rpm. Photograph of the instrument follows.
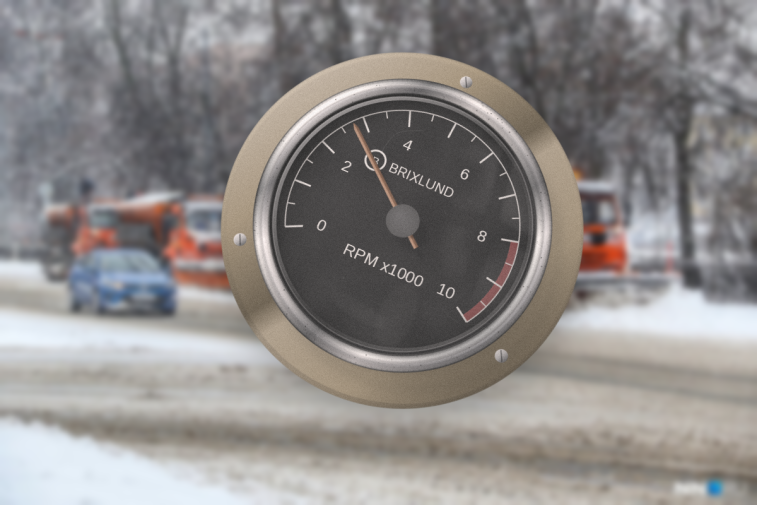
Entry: 2750 rpm
